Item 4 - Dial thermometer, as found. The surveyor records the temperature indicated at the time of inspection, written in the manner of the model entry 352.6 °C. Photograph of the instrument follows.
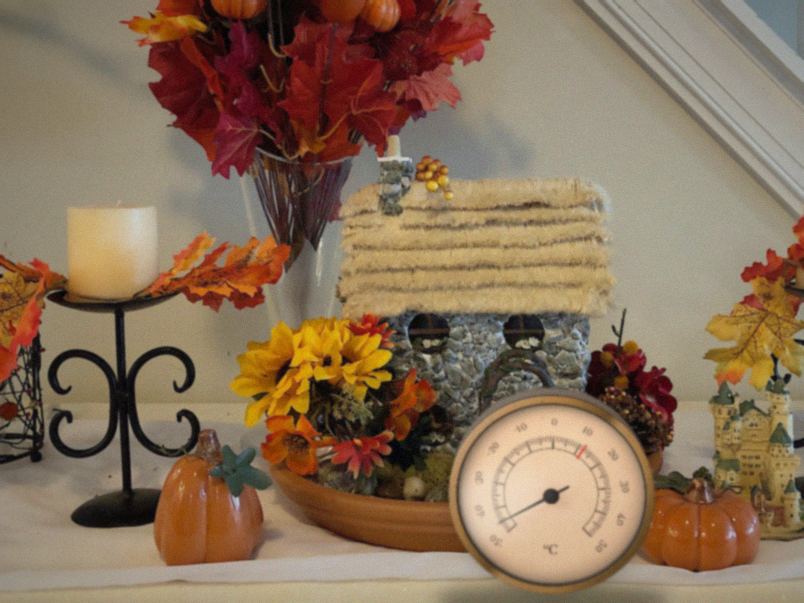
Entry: -45 °C
